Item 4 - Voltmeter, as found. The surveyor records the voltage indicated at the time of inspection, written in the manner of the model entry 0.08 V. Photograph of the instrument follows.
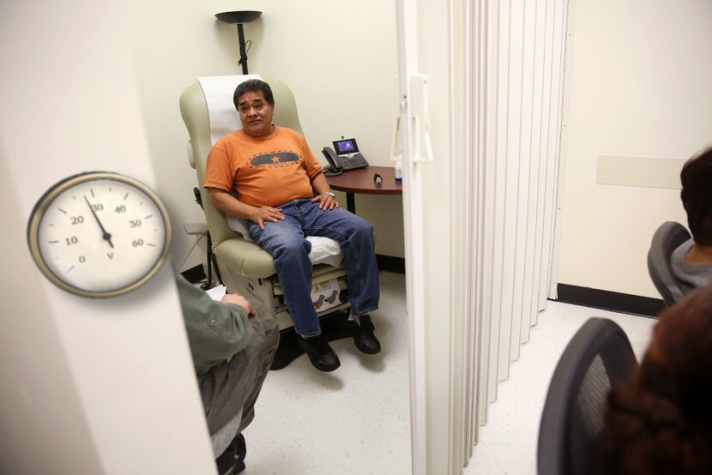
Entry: 27.5 V
